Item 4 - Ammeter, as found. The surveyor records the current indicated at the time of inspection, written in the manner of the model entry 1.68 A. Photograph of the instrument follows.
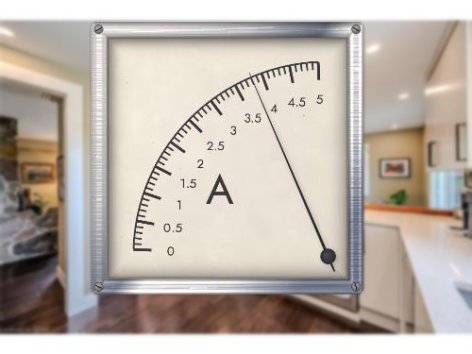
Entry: 3.8 A
